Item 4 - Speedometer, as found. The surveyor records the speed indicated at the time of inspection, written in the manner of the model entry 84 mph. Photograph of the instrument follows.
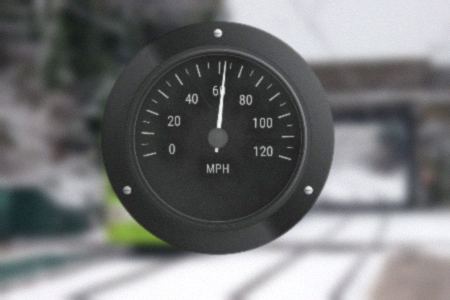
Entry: 62.5 mph
